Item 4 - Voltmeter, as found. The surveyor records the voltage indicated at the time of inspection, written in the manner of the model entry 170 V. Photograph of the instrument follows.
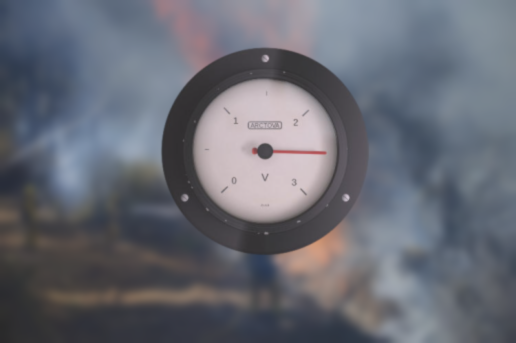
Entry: 2.5 V
